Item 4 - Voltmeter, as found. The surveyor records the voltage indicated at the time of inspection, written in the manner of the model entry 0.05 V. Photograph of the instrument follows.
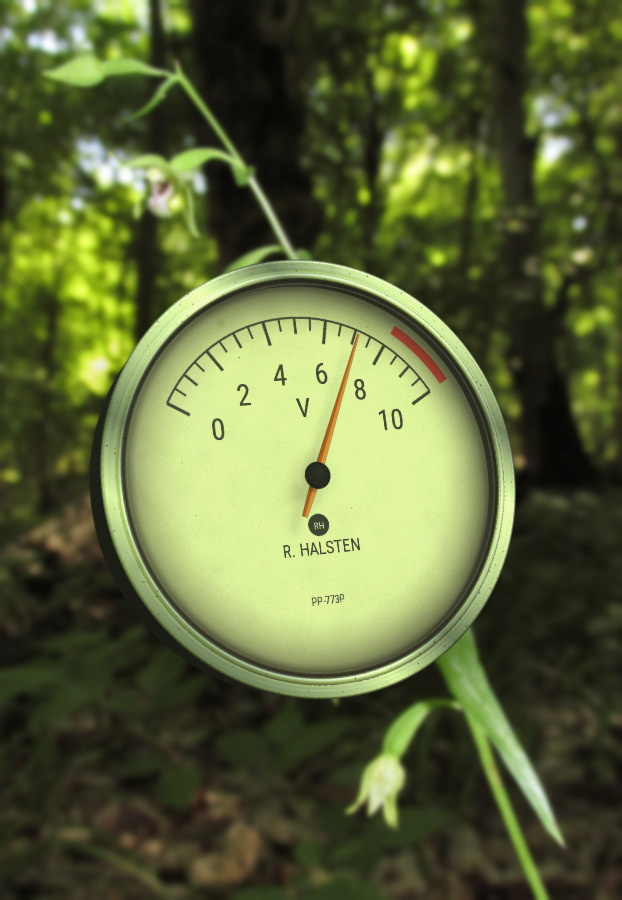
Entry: 7 V
